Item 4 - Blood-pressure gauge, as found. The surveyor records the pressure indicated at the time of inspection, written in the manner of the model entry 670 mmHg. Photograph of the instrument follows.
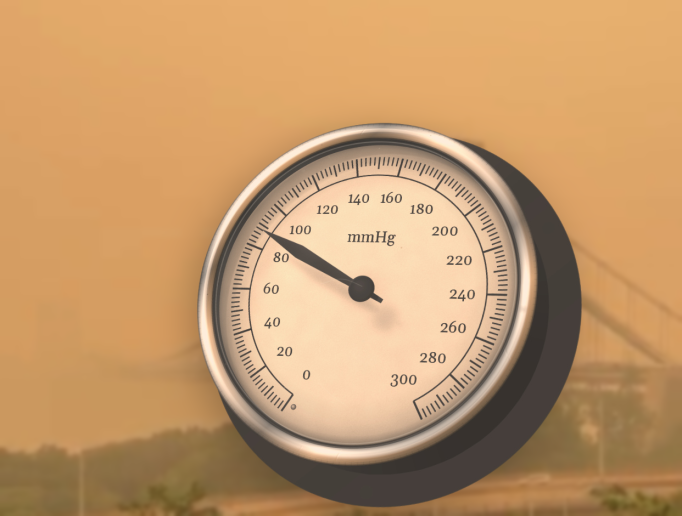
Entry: 88 mmHg
